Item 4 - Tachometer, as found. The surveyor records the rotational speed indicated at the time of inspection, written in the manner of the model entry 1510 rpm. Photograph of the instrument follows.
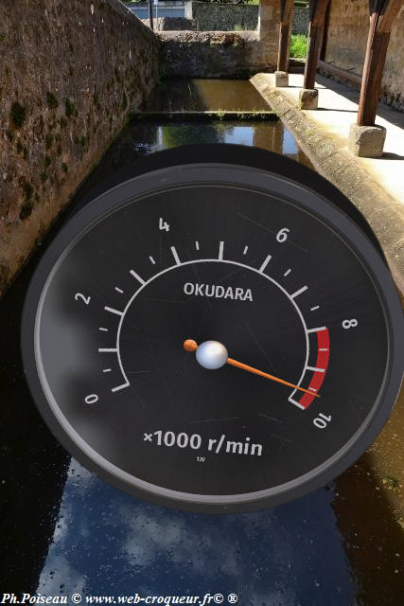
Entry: 9500 rpm
